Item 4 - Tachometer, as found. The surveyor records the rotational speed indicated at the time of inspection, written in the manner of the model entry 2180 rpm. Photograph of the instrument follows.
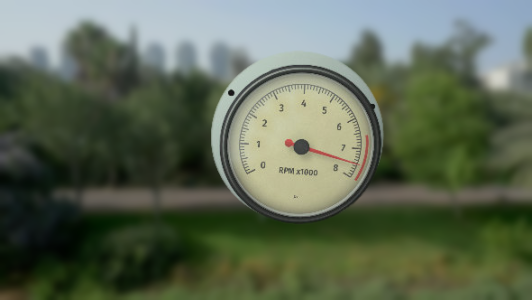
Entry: 7500 rpm
